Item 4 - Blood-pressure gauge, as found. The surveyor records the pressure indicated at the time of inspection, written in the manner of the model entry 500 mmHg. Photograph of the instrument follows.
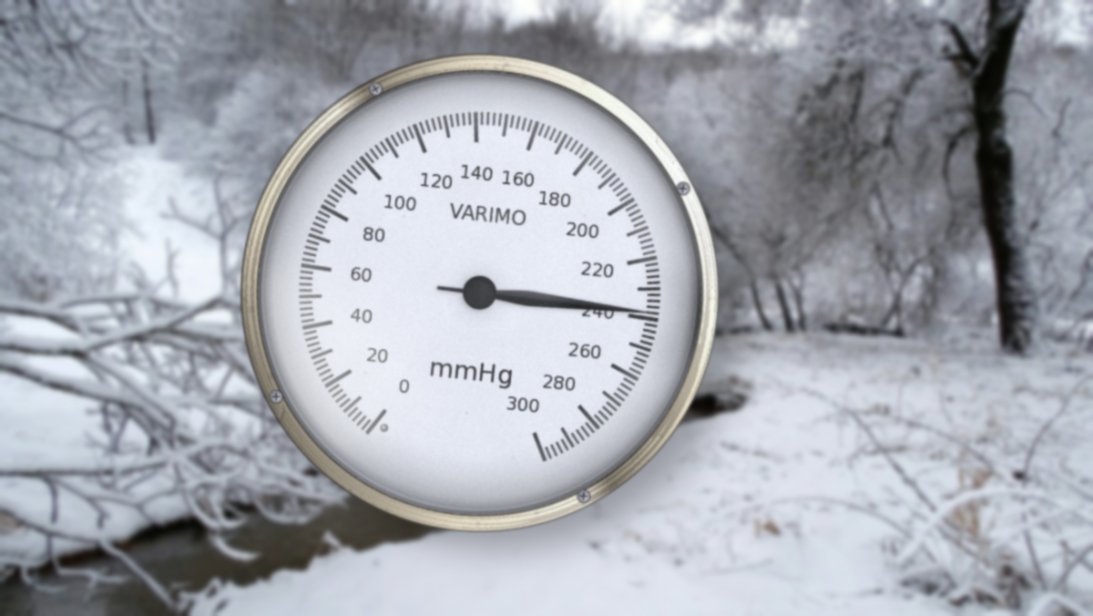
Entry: 238 mmHg
